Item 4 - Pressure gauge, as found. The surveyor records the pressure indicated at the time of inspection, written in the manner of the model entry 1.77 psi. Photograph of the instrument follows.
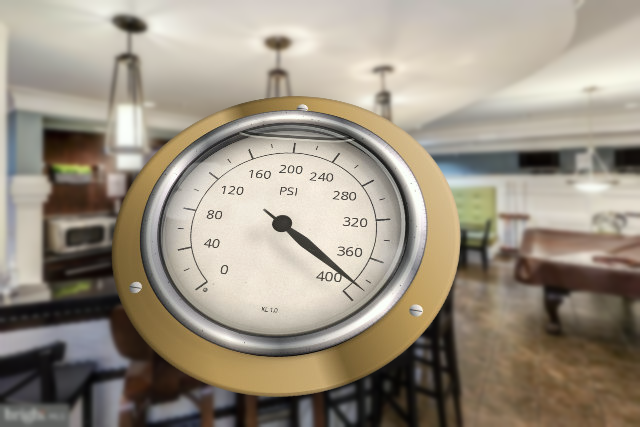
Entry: 390 psi
